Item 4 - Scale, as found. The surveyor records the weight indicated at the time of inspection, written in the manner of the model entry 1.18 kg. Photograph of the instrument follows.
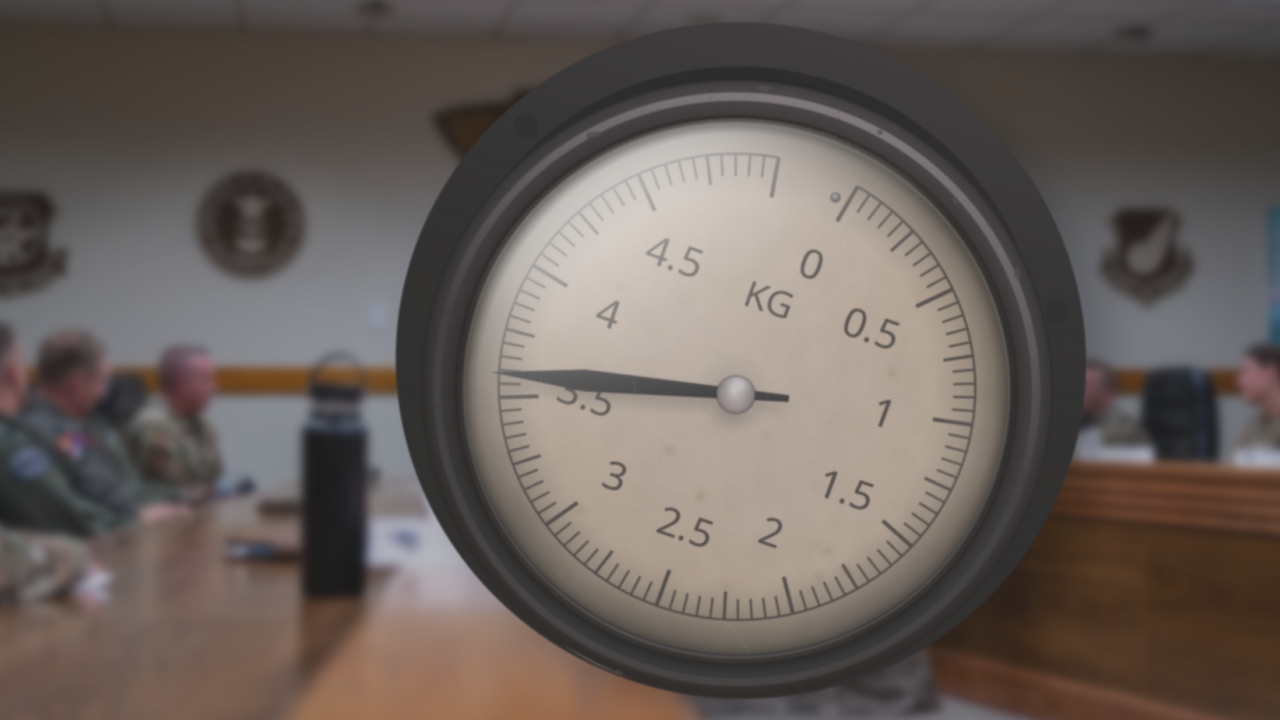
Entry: 3.6 kg
